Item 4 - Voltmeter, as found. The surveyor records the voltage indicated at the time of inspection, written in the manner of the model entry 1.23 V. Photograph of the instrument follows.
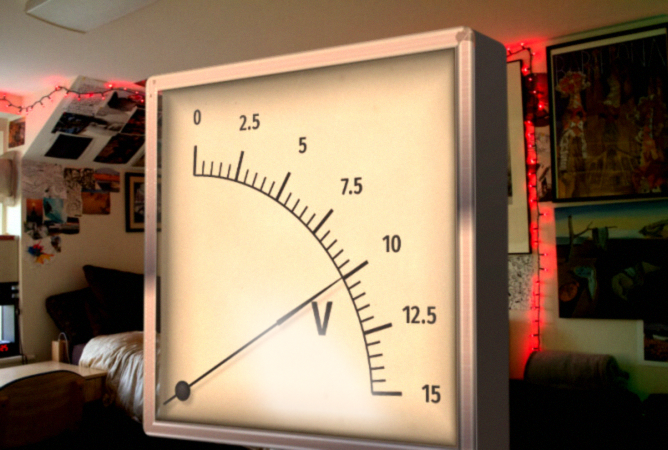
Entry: 10 V
